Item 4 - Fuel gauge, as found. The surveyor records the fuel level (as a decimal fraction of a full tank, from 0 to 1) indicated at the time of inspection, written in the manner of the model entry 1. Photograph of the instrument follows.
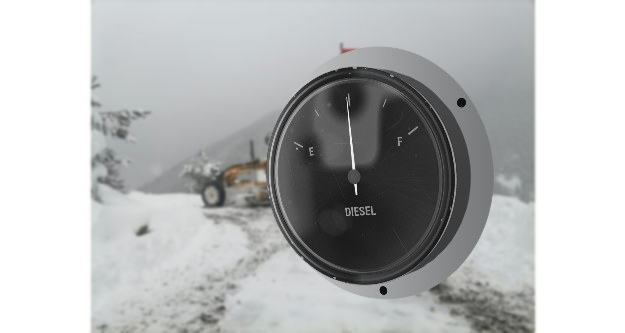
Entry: 0.5
